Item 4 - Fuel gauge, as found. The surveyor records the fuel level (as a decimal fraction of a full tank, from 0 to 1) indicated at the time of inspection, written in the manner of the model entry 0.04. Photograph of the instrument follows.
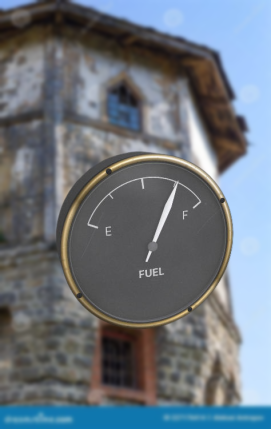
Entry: 0.75
